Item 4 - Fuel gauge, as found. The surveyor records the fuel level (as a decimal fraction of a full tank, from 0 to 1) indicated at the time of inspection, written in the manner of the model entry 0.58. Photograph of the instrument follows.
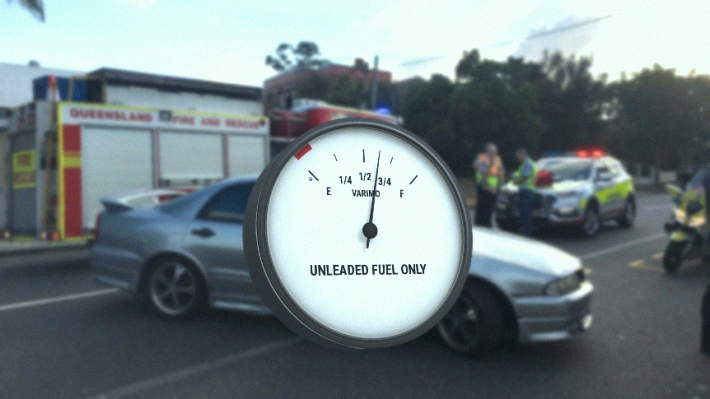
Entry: 0.625
